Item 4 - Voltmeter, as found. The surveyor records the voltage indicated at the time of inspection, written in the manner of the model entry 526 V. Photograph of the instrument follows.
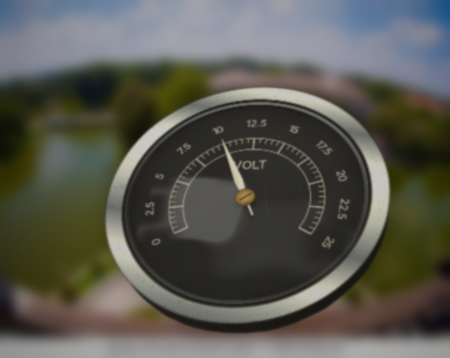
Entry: 10 V
